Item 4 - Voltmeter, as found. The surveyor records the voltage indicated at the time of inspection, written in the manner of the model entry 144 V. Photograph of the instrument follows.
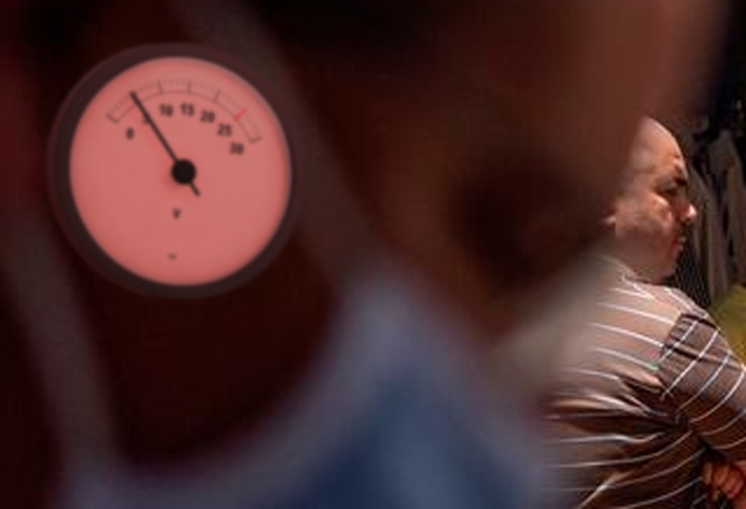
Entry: 5 V
